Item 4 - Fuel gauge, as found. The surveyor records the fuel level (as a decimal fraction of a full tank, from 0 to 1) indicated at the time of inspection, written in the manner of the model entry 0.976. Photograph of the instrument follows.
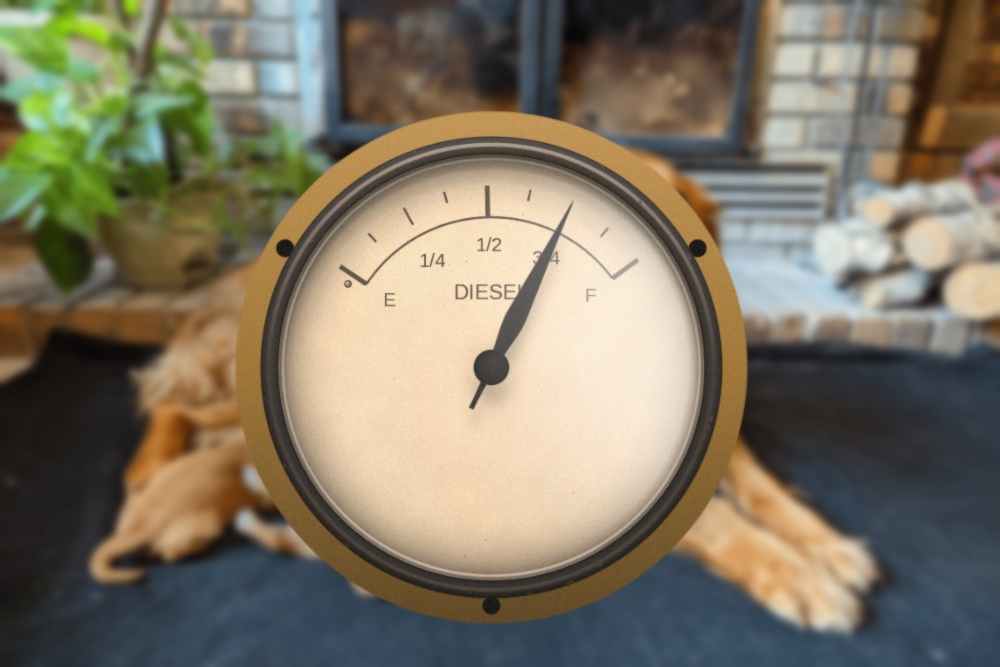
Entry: 0.75
